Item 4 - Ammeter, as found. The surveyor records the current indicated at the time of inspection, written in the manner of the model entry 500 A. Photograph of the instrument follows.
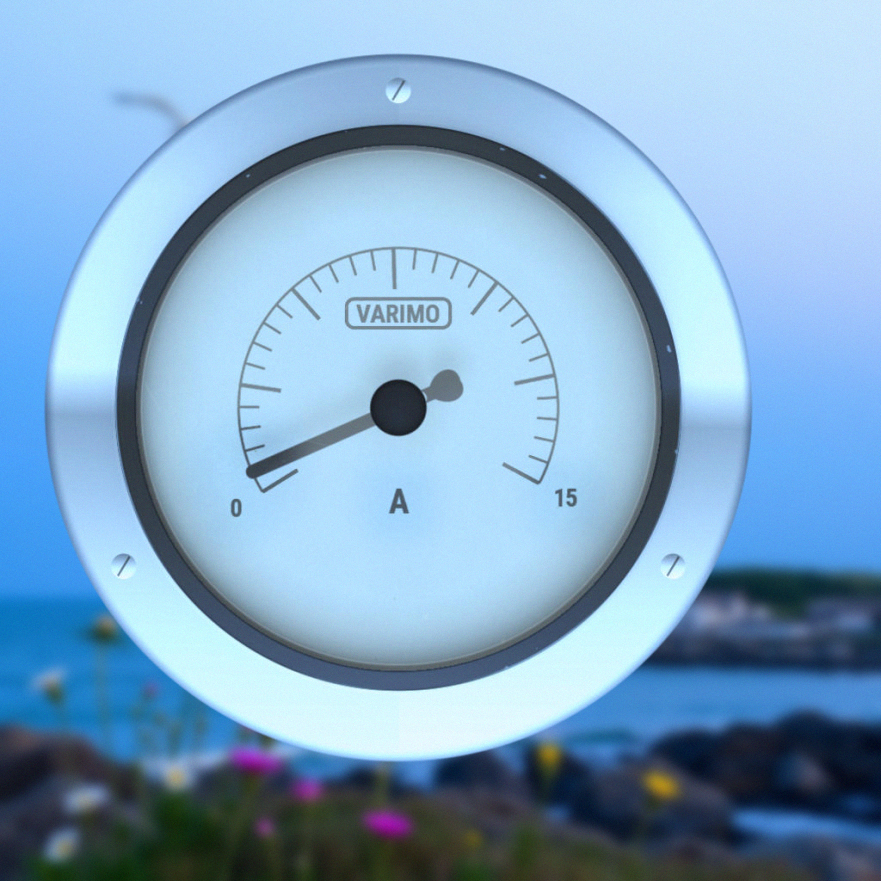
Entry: 0.5 A
